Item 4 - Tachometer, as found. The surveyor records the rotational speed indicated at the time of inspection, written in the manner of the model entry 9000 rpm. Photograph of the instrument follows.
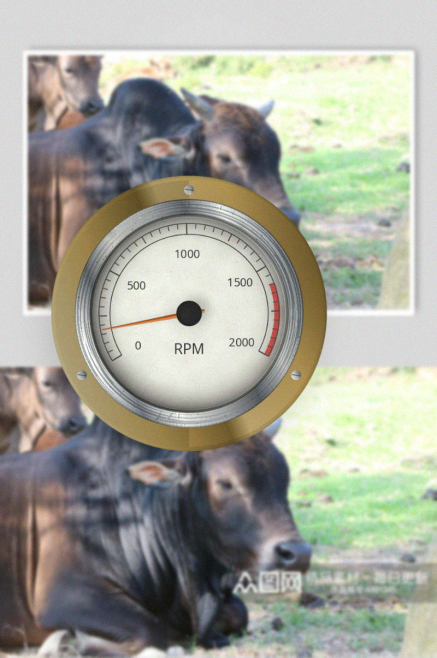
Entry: 175 rpm
